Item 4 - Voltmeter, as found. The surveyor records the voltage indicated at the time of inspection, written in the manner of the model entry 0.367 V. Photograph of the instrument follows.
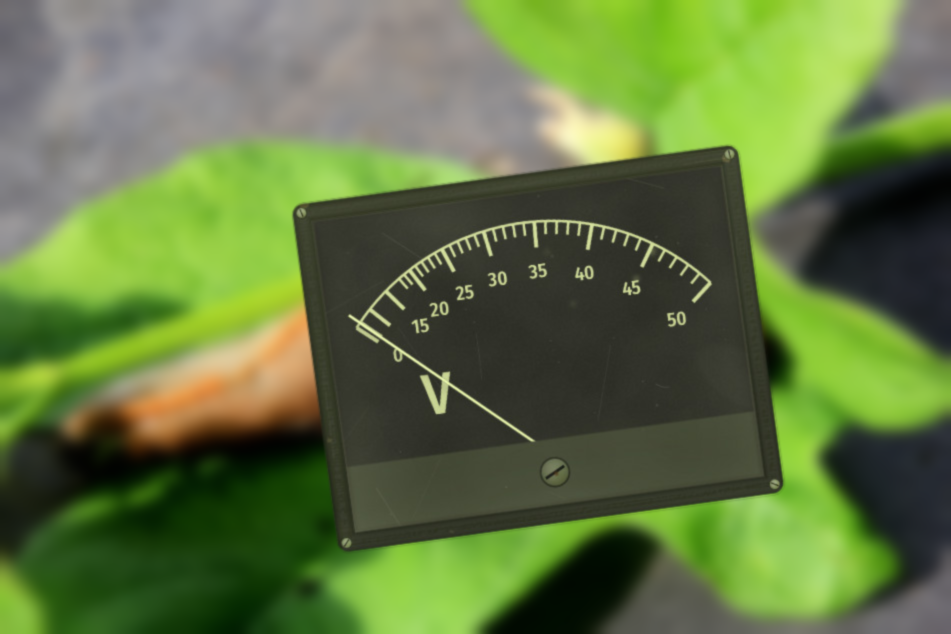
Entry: 5 V
